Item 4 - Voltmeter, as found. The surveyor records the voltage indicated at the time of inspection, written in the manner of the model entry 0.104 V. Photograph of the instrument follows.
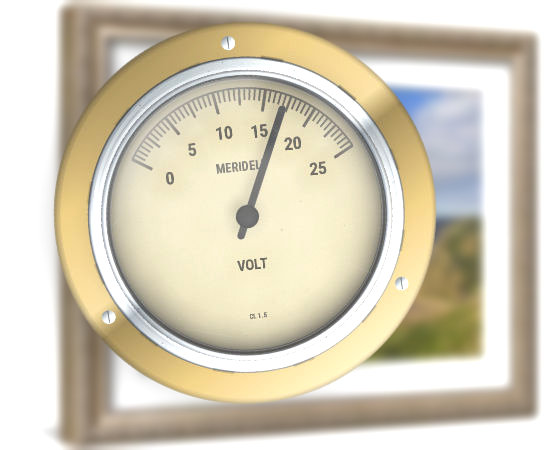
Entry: 17 V
